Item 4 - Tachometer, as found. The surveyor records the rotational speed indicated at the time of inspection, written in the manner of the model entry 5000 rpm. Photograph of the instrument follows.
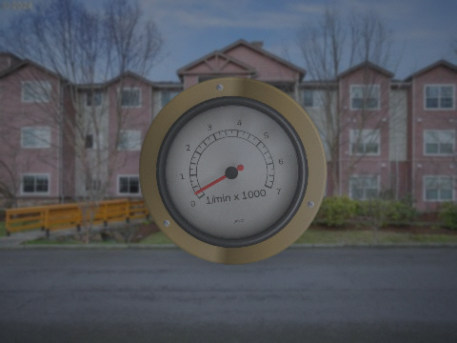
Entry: 250 rpm
